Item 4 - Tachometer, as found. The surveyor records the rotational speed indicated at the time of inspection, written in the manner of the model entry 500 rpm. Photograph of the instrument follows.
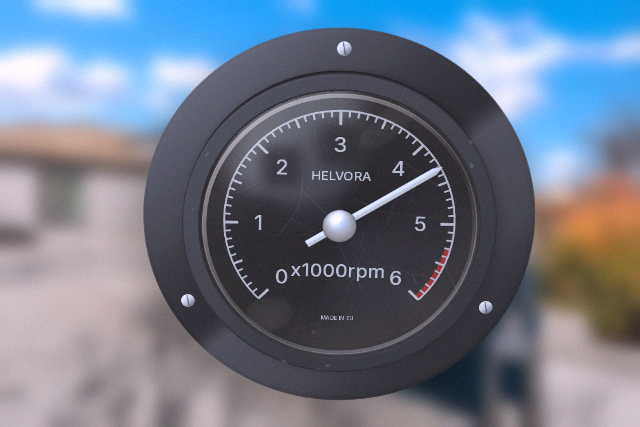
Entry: 4300 rpm
